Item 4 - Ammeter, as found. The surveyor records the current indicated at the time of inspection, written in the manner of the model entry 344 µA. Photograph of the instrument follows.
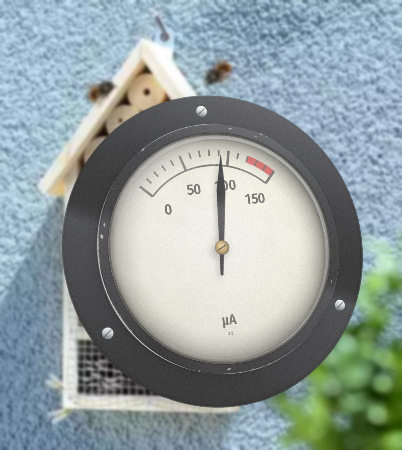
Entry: 90 µA
